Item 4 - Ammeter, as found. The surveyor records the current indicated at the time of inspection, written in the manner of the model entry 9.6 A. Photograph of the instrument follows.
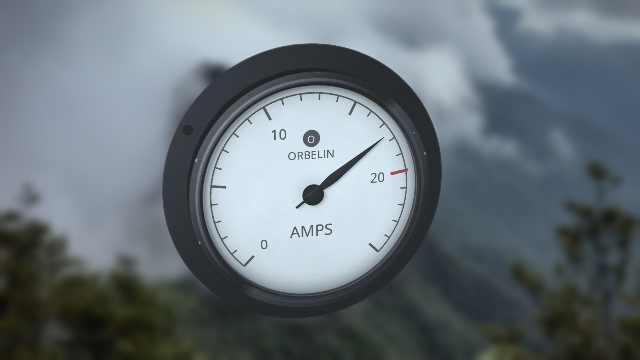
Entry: 17.5 A
